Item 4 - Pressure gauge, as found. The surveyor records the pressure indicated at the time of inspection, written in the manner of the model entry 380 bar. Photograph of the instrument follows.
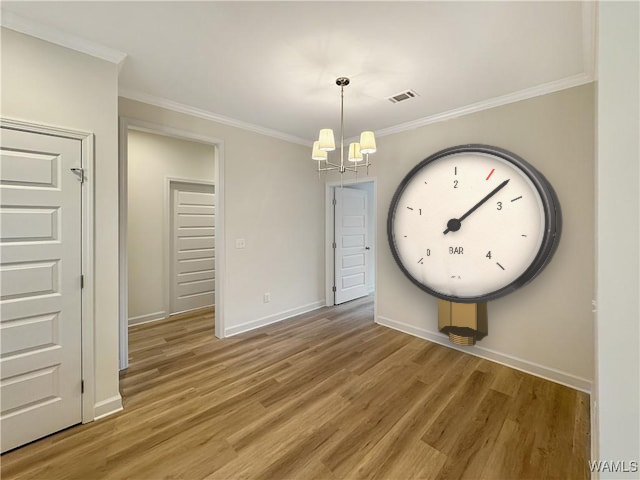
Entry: 2.75 bar
